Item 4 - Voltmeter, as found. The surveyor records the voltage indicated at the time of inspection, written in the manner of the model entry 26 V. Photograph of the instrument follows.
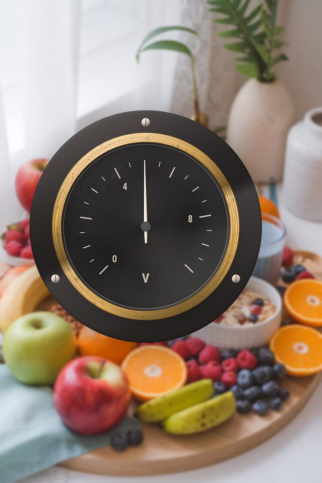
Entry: 5 V
